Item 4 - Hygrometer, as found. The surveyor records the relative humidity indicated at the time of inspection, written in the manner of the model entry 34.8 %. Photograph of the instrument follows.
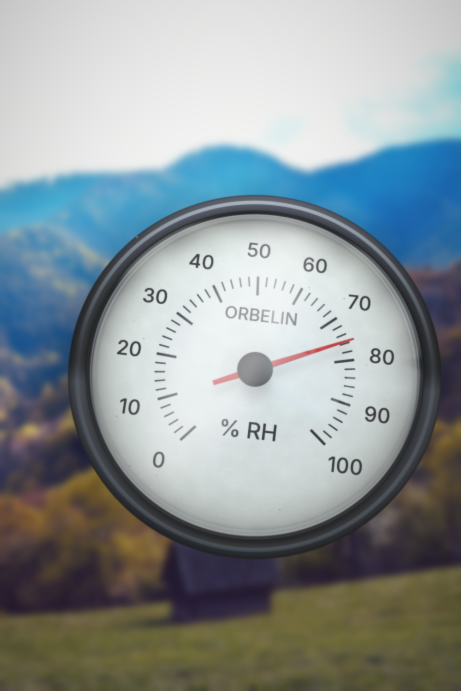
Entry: 76 %
